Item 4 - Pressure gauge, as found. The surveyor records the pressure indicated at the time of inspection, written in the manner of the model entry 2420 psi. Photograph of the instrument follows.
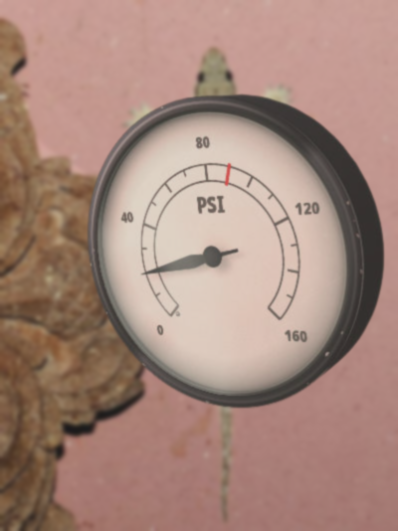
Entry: 20 psi
